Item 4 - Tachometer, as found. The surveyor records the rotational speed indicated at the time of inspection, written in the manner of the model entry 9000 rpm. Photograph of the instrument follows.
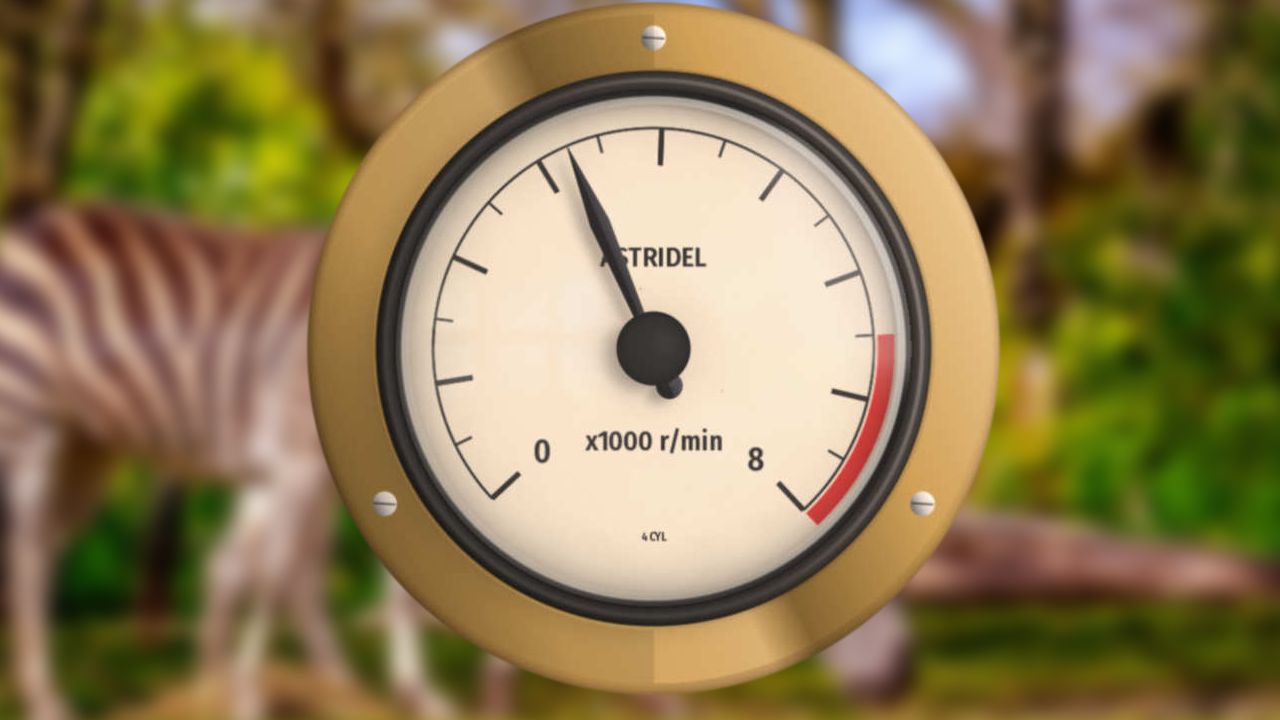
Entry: 3250 rpm
